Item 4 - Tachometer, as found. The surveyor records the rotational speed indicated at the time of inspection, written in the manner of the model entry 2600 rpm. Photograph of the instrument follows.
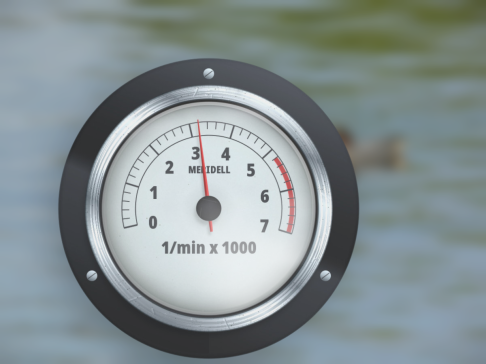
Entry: 3200 rpm
